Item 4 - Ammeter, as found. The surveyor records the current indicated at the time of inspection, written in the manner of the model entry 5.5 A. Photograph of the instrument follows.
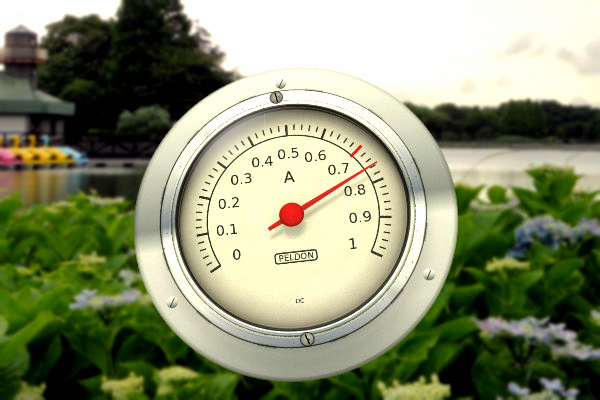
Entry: 0.76 A
